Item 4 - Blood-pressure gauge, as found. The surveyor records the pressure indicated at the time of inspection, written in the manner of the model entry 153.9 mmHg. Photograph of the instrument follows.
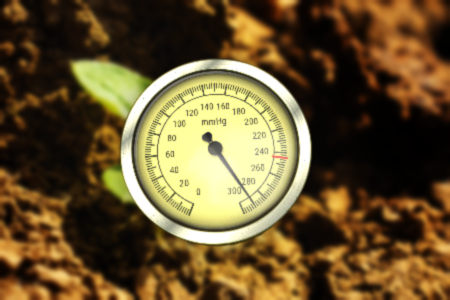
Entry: 290 mmHg
